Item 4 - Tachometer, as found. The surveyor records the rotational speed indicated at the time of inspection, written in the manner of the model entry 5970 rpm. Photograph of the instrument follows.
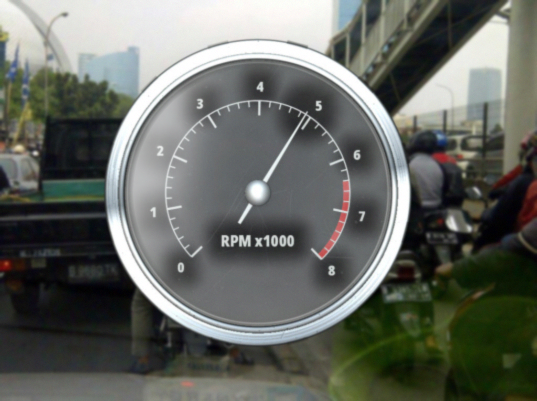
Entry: 4900 rpm
